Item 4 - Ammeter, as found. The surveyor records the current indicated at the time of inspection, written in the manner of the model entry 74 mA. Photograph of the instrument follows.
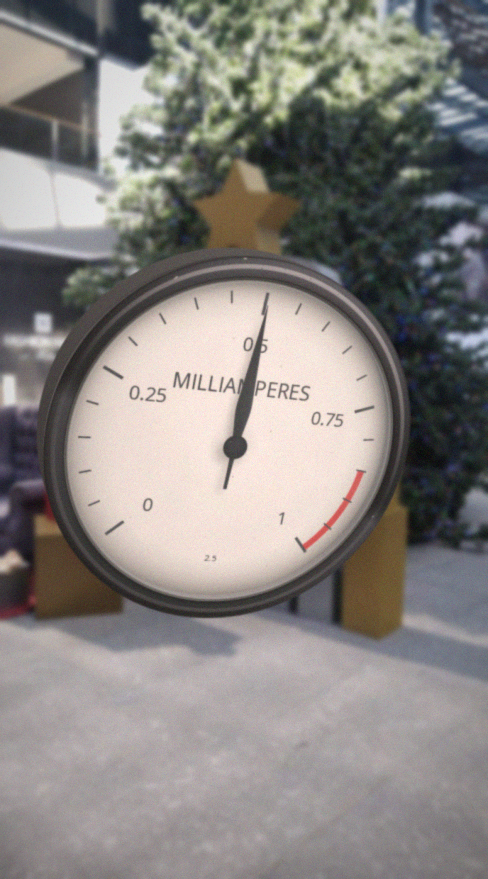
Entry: 0.5 mA
